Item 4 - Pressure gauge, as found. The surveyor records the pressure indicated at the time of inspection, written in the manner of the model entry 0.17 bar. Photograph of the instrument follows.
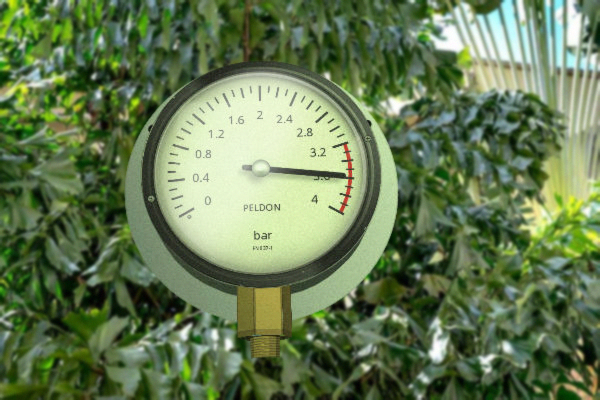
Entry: 3.6 bar
